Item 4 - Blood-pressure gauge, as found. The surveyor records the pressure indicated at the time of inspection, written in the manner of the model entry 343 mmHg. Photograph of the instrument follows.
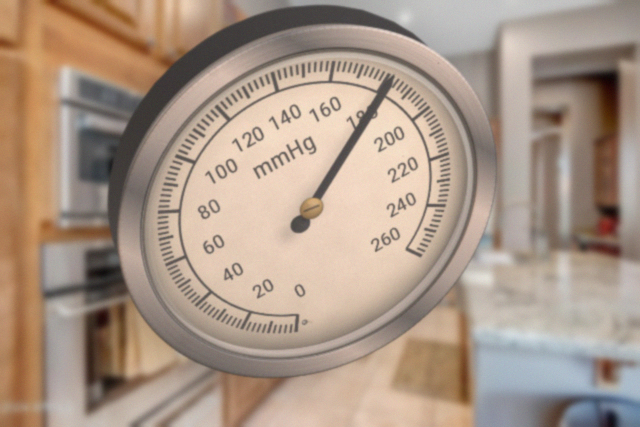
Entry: 180 mmHg
